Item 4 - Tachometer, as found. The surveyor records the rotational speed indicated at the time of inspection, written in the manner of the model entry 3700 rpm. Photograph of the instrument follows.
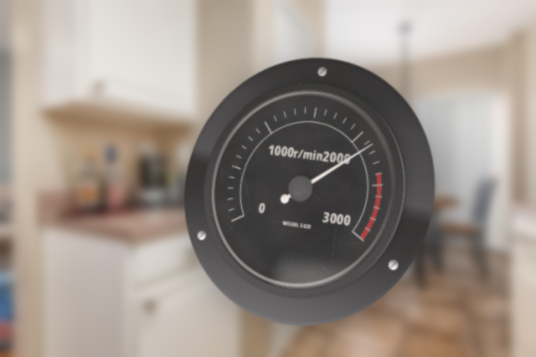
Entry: 2150 rpm
